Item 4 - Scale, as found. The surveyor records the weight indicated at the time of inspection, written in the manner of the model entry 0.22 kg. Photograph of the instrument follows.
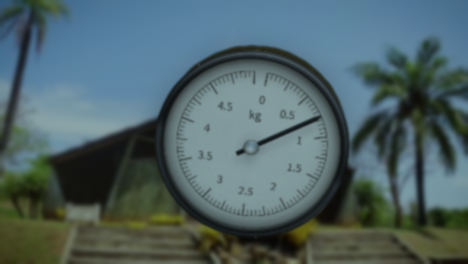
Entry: 0.75 kg
